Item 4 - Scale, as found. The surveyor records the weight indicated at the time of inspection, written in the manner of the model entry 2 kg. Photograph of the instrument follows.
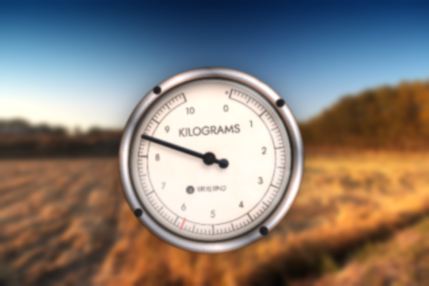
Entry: 8.5 kg
